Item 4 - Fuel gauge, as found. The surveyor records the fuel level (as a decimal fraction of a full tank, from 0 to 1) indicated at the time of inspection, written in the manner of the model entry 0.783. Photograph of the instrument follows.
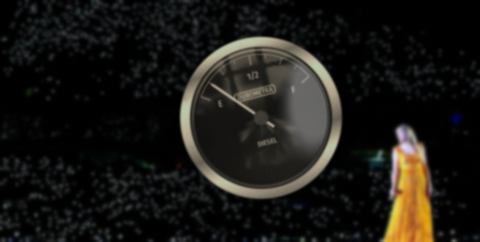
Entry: 0.125
